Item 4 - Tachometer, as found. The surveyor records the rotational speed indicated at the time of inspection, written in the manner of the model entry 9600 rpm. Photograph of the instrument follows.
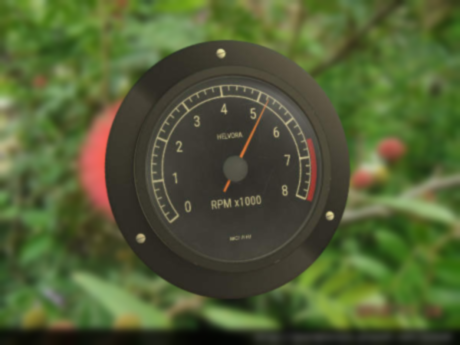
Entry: 5200 rpm
